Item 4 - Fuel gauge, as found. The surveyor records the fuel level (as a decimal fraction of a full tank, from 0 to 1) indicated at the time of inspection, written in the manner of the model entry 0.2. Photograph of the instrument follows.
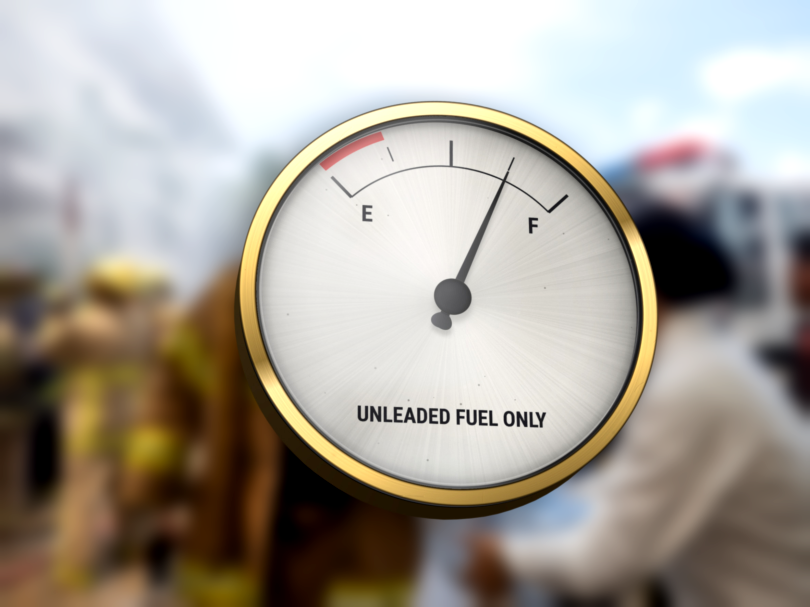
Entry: 0.75
